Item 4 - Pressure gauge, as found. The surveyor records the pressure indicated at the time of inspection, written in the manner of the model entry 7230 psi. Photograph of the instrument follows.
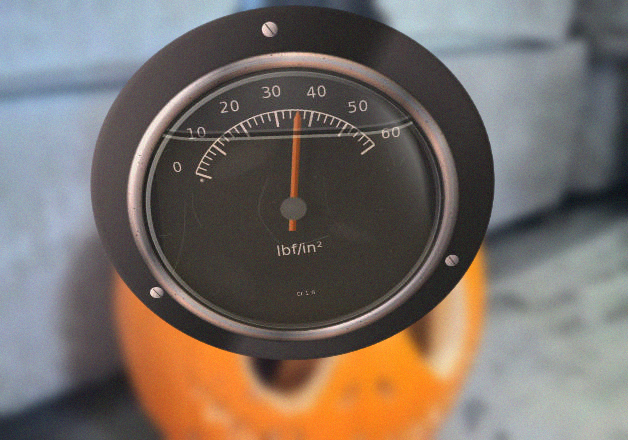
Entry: 36 psi
